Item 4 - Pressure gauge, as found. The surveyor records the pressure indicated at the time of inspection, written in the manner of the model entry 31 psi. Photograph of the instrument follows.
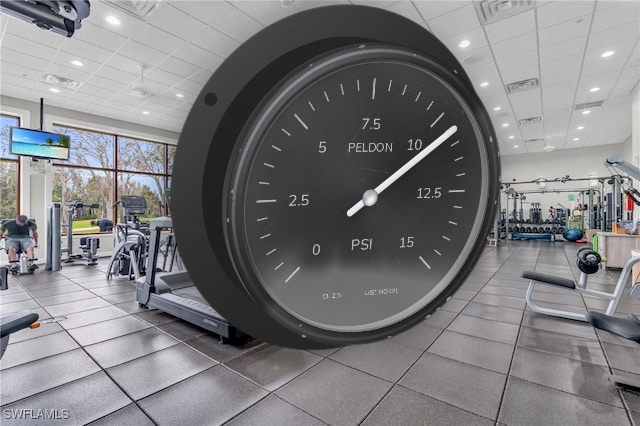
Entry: 10.5 psi
